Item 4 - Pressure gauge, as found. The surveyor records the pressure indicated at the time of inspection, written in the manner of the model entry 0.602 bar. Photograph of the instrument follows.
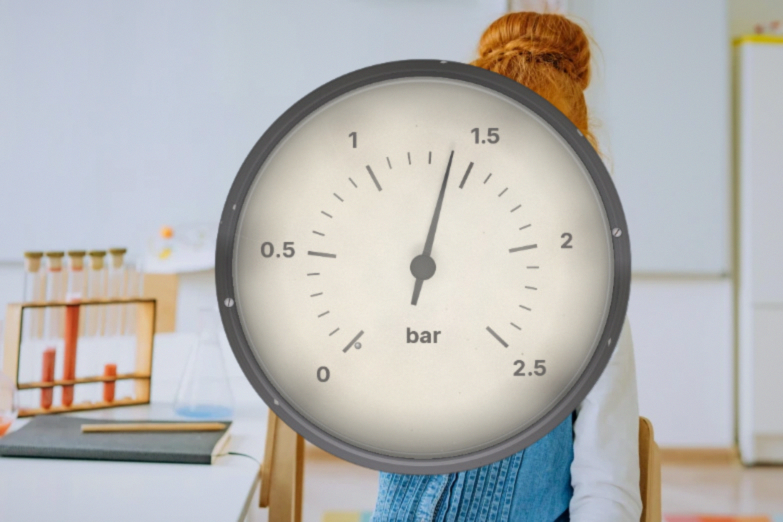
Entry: 1.4 bar
